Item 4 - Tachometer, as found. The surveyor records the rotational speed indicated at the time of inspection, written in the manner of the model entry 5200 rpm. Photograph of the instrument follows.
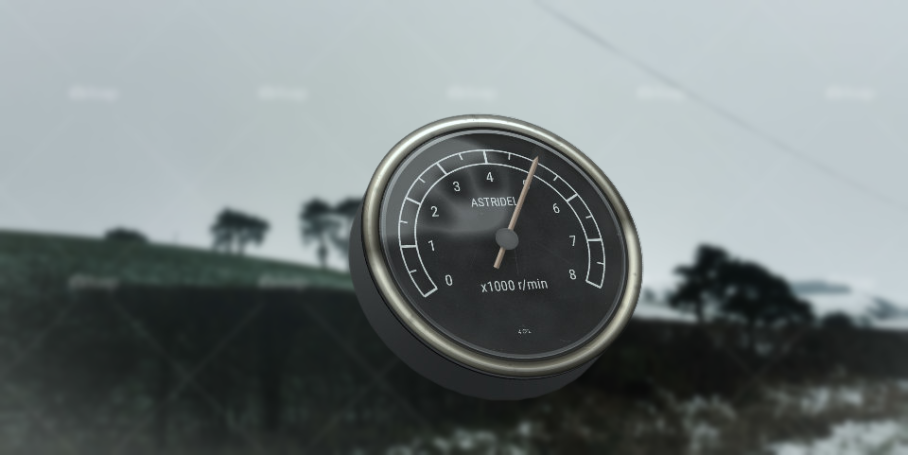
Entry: 5000 rpm
